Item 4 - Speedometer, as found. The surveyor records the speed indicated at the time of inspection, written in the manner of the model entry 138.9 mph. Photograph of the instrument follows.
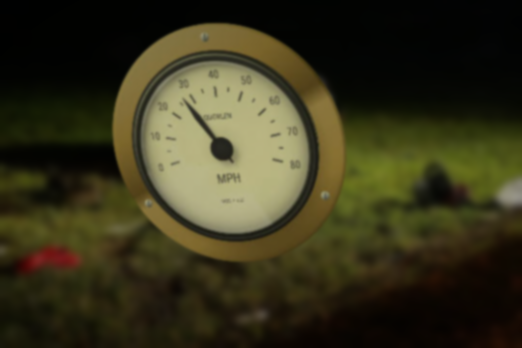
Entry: 27.5 mph
